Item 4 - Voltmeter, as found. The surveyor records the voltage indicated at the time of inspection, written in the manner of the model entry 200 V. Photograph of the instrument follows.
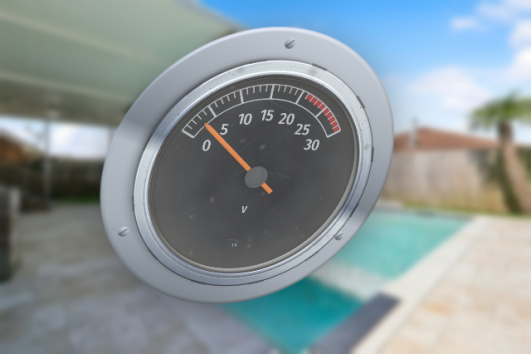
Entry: 3 V
